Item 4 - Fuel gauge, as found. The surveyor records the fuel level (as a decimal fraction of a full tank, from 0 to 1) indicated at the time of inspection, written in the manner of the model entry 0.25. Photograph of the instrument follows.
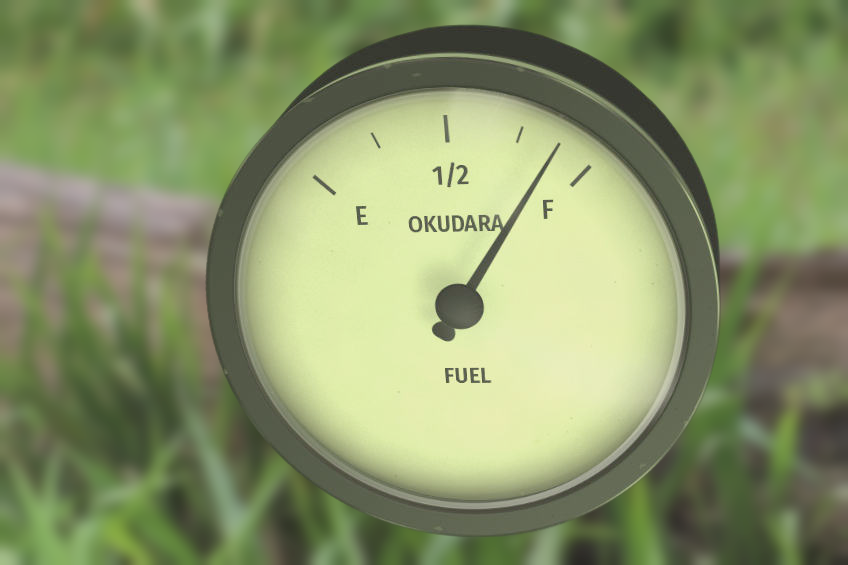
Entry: 0.875
